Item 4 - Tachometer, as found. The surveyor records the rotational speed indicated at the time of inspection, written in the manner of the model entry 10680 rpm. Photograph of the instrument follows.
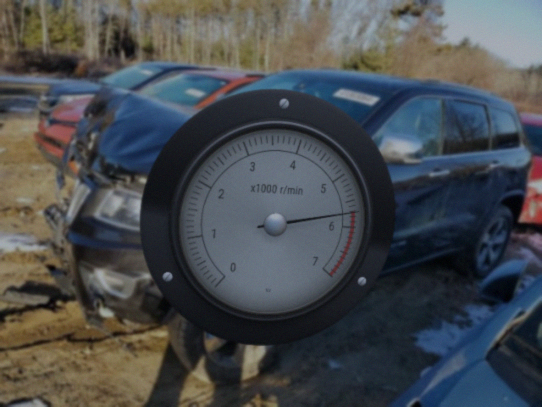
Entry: 5700 rpm
